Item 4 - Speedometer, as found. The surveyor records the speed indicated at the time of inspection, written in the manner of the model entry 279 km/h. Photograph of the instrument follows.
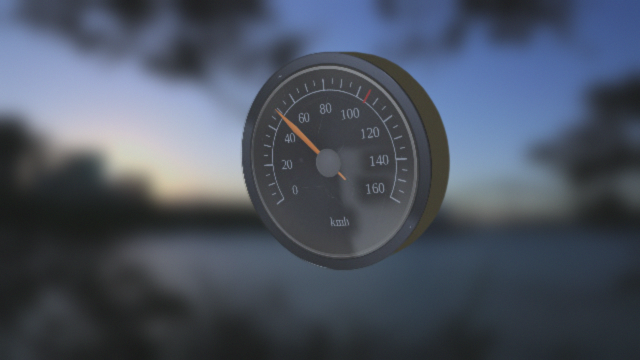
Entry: 50 km/h
